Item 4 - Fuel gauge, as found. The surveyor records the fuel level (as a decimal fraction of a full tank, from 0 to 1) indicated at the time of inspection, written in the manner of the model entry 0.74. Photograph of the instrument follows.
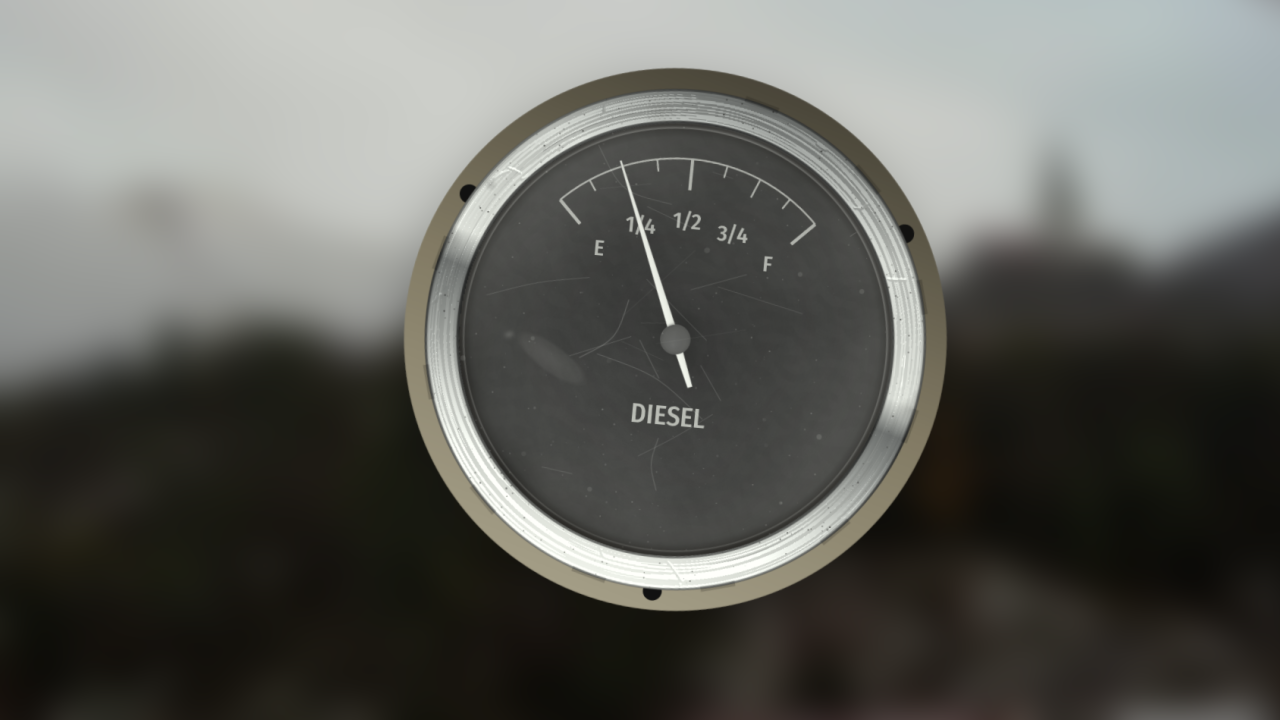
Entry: 0.25
